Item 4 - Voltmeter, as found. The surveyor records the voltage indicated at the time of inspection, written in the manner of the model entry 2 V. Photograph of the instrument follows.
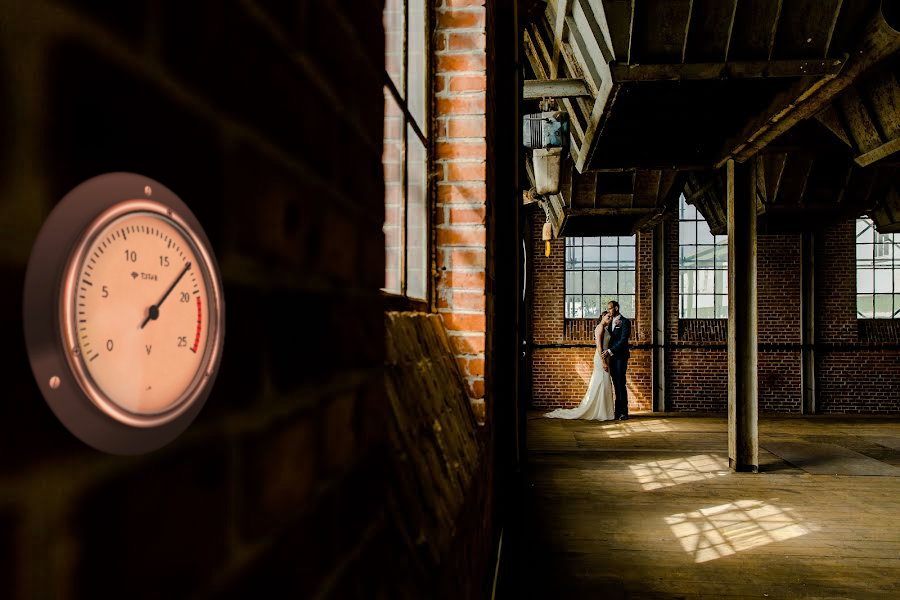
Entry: 17.5 V
